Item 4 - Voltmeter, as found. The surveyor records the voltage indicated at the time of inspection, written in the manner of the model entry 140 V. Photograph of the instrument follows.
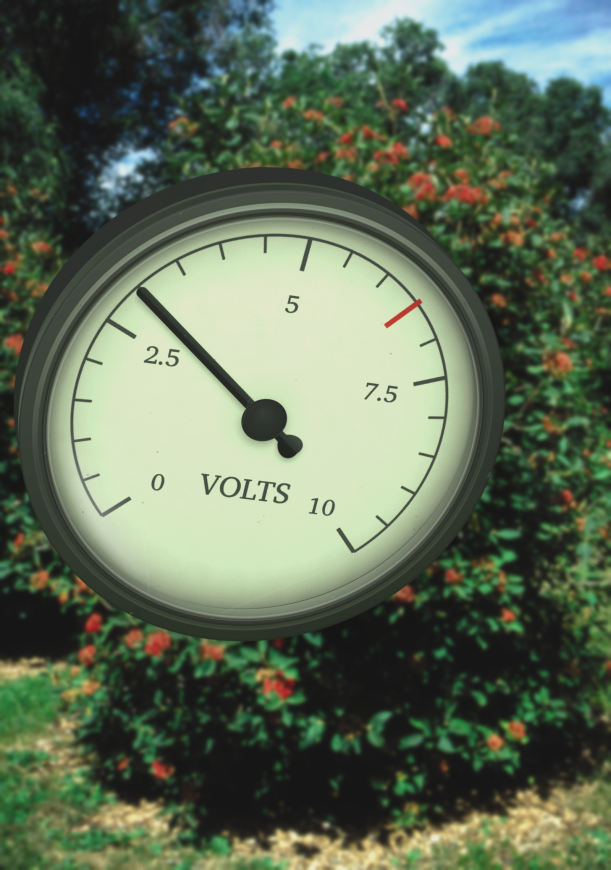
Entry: 3 V
